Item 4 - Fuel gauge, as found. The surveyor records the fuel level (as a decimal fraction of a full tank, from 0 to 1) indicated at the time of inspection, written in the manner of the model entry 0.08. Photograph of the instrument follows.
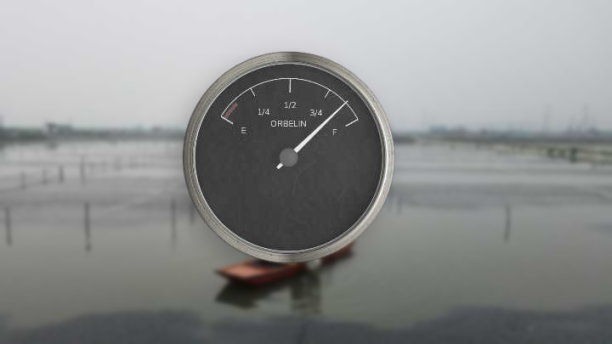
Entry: 0.875
